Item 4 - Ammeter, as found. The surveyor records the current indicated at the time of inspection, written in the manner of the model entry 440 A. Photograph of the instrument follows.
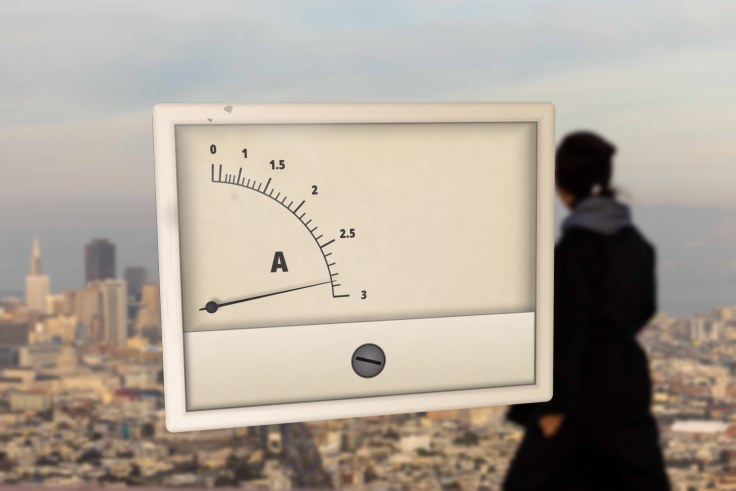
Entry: 2.85 A
